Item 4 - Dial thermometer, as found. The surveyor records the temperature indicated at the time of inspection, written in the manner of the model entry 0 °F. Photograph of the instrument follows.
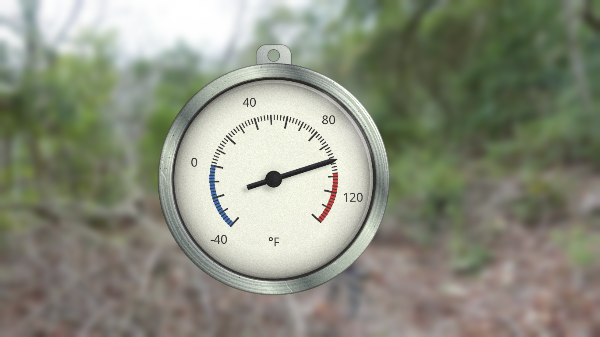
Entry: 100 °F
